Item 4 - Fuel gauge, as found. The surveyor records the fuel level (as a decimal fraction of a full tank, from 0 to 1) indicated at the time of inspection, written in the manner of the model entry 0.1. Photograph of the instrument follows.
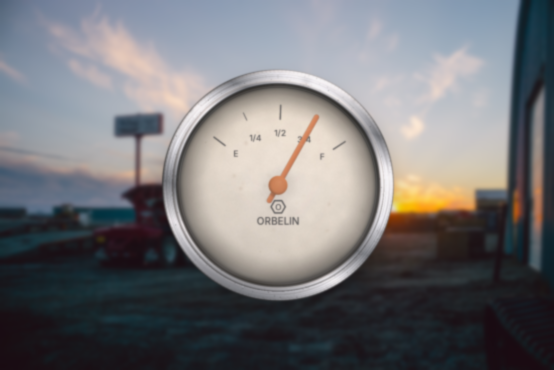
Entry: 0.75
